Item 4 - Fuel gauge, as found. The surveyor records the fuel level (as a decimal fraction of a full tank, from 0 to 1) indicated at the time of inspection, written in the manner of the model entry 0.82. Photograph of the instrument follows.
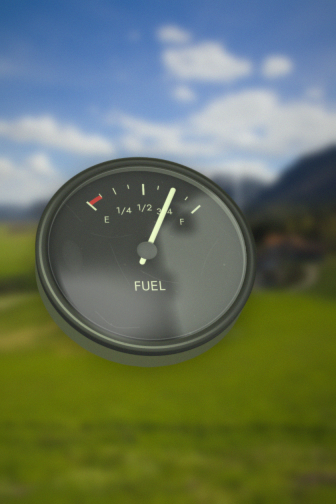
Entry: 0.75
